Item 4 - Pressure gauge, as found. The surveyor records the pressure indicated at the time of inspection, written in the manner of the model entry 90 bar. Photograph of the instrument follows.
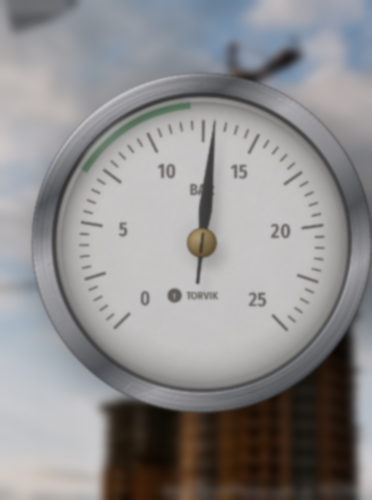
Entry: 13 bar
